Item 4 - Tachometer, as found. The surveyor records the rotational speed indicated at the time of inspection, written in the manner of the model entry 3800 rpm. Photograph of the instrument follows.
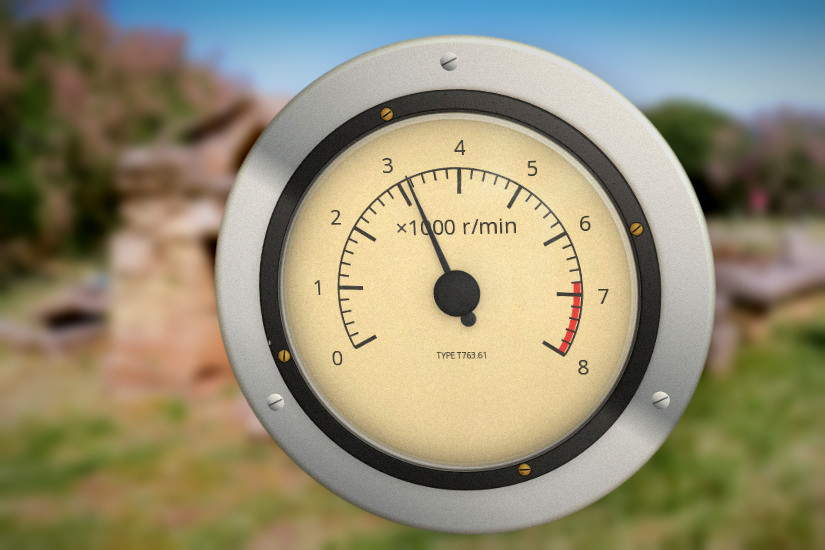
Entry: 3200 rpm
